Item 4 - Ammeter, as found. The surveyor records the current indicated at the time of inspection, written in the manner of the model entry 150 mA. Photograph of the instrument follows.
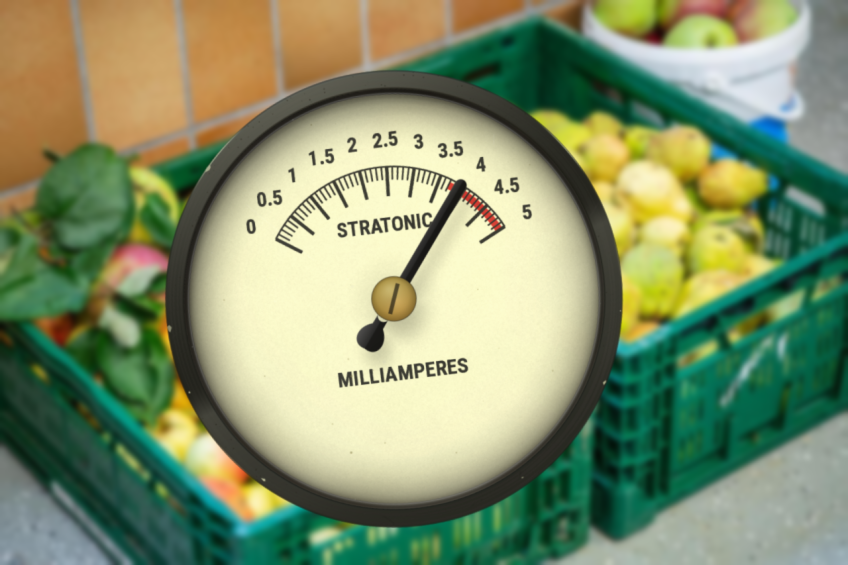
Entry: 3.9 mA
